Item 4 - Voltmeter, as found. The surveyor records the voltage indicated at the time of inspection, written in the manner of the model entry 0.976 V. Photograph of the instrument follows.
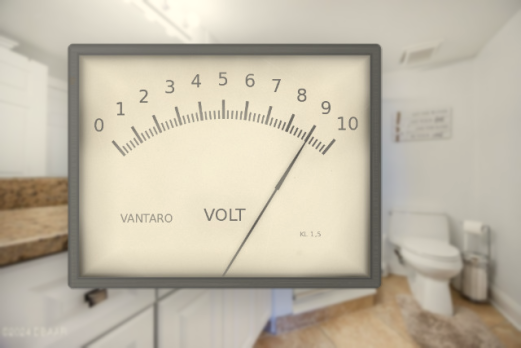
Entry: 9 V
